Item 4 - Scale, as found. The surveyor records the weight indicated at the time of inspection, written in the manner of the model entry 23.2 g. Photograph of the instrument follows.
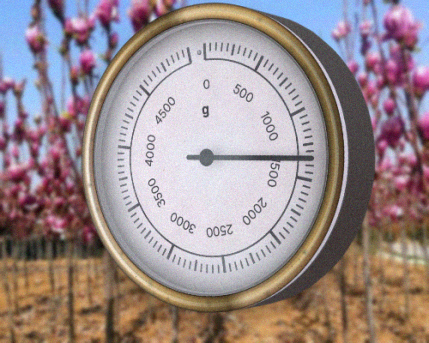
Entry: 1350 g
